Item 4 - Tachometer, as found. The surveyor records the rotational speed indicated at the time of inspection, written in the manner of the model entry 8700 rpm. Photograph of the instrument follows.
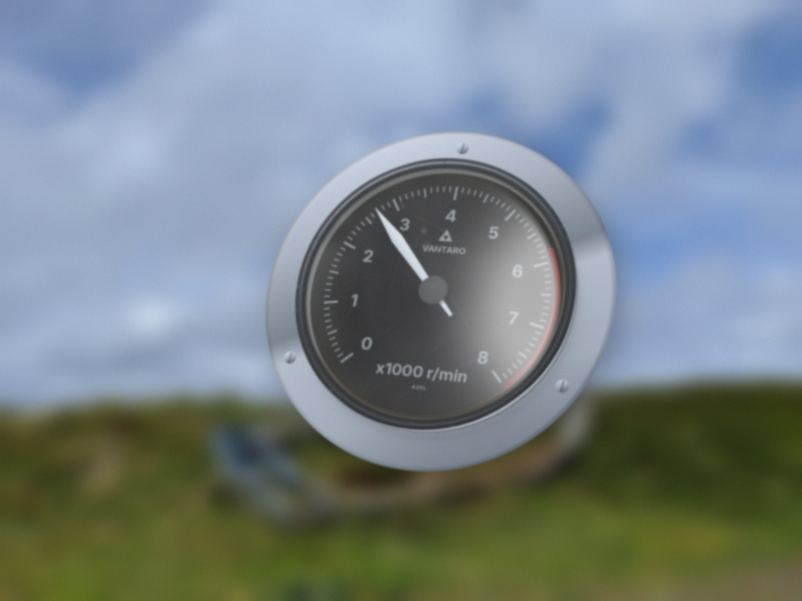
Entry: 2700 rpm
